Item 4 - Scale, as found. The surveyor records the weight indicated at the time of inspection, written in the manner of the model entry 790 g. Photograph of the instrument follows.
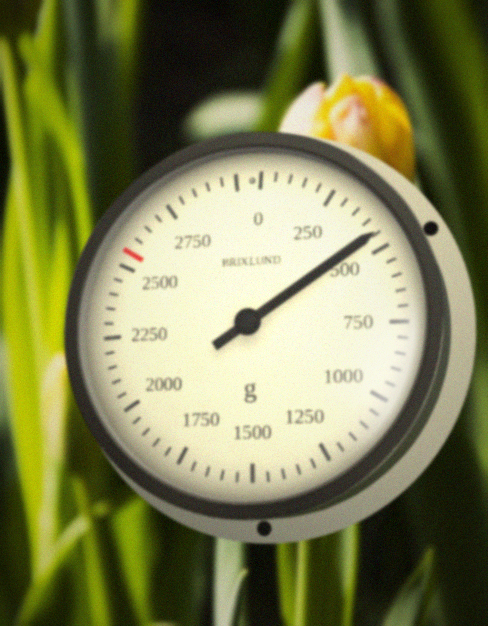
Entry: 450 g
